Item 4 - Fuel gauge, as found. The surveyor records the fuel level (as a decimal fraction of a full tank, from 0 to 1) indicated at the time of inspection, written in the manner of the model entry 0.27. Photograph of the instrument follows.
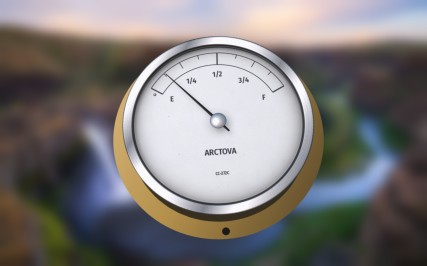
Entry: 0.125
